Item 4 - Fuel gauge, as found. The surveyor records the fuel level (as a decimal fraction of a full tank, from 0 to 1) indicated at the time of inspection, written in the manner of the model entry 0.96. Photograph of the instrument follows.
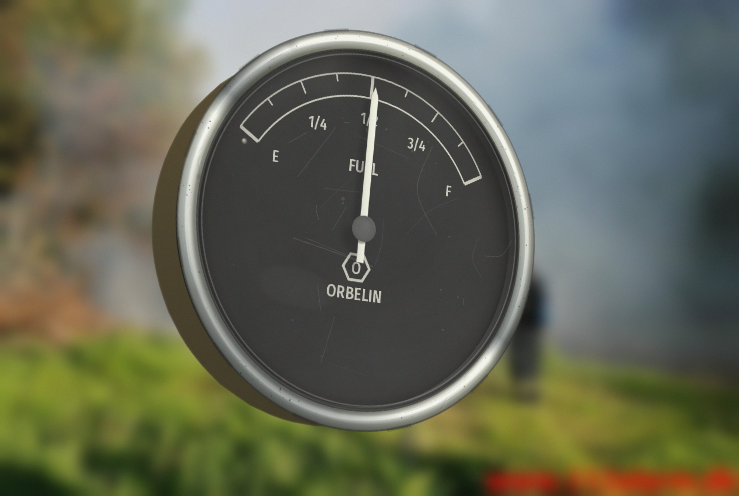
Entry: 0.5
